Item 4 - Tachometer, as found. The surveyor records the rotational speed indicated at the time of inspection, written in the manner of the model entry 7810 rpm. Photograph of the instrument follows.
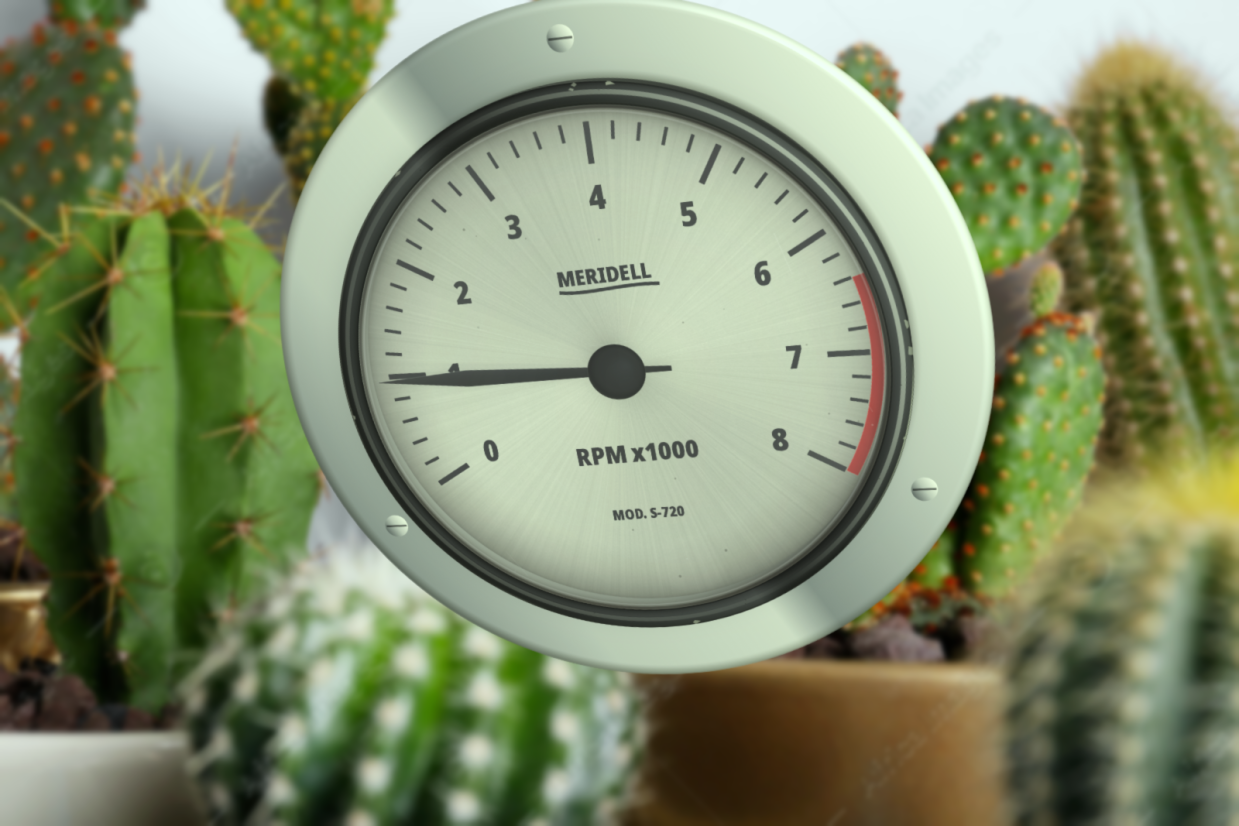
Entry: 1000 rpm
